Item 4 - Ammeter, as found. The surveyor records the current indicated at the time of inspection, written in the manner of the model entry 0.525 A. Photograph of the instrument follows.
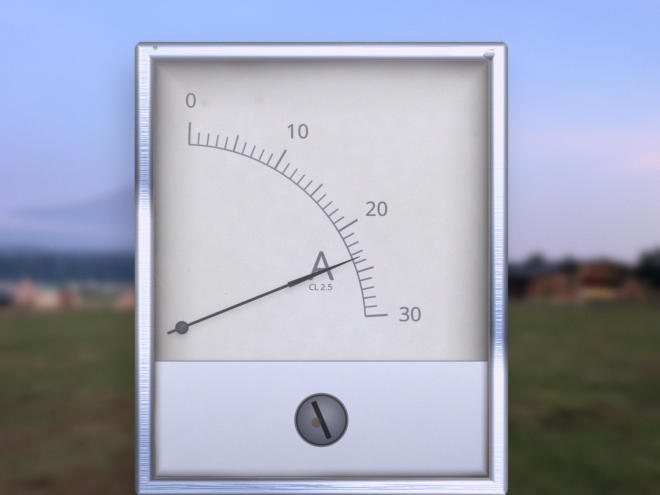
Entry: 23.5 A
